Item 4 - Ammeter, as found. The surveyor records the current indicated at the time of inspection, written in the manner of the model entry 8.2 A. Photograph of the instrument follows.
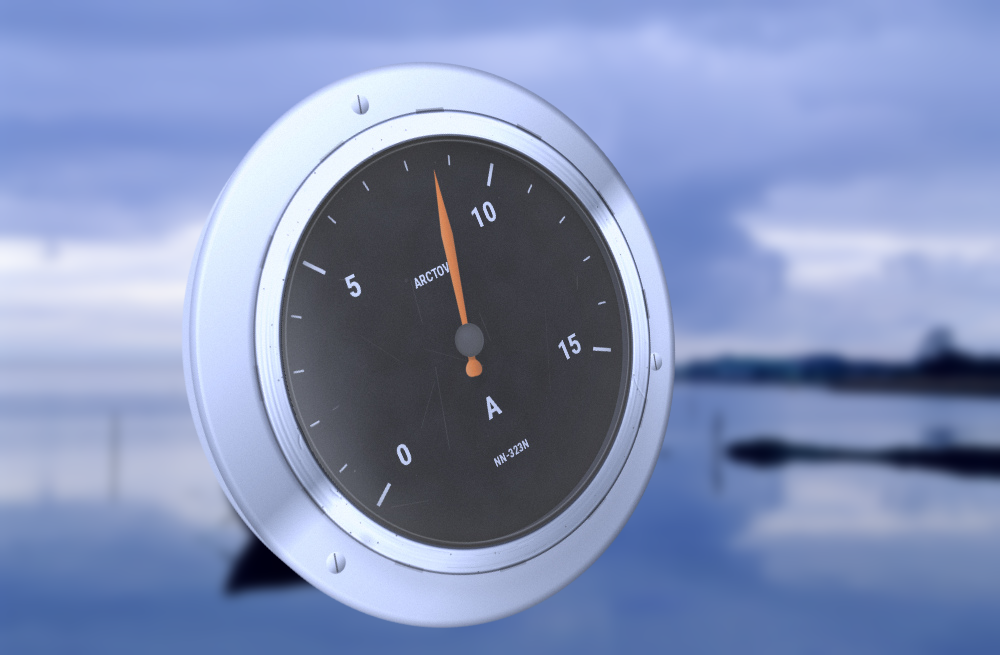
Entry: 8.5 A
